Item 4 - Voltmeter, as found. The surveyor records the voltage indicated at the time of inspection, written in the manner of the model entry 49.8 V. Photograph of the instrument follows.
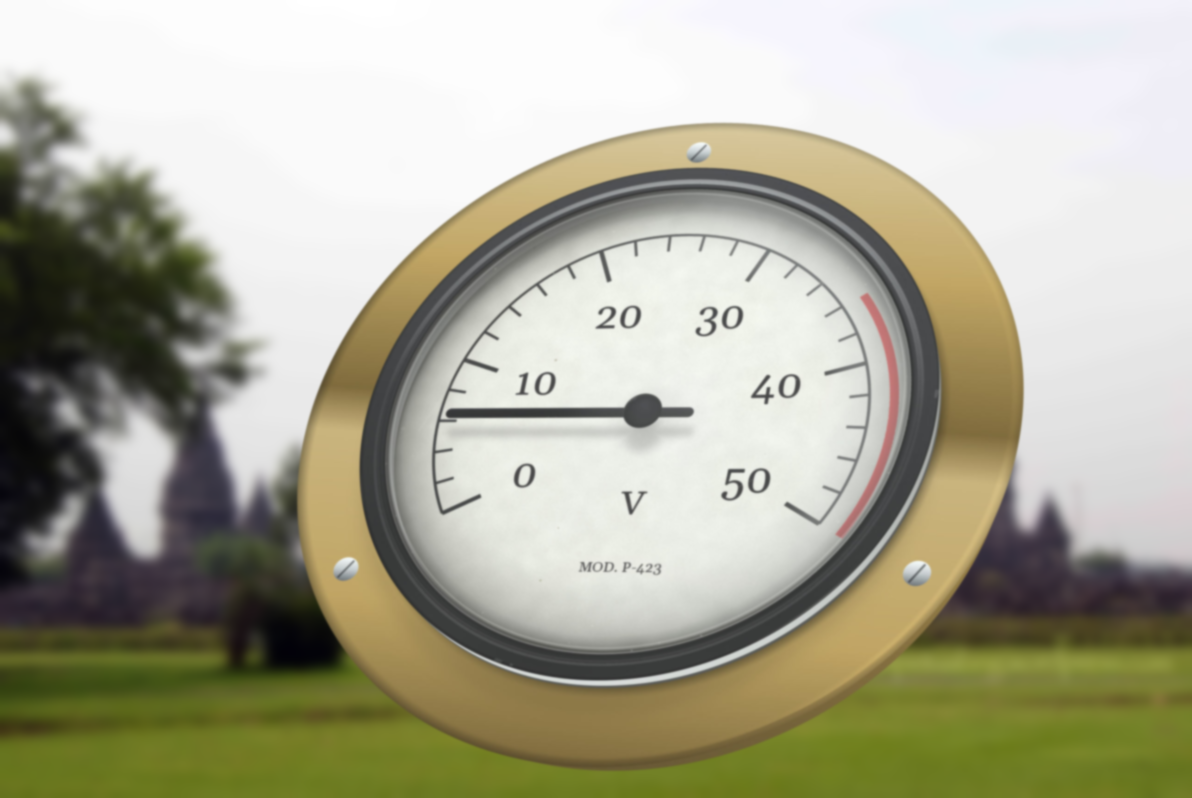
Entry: 6 V
